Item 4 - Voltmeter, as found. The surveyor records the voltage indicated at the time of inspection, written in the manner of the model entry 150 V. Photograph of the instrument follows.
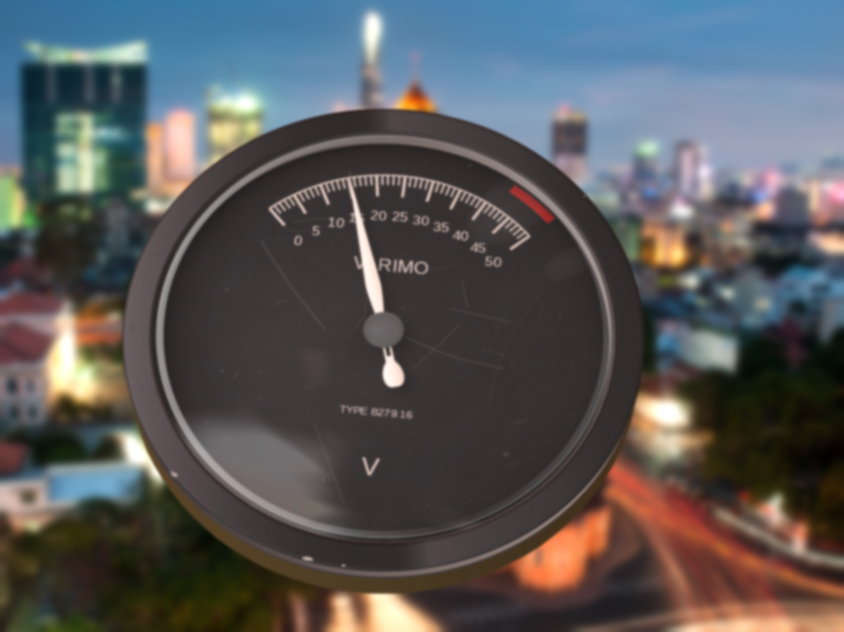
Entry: 15 V
